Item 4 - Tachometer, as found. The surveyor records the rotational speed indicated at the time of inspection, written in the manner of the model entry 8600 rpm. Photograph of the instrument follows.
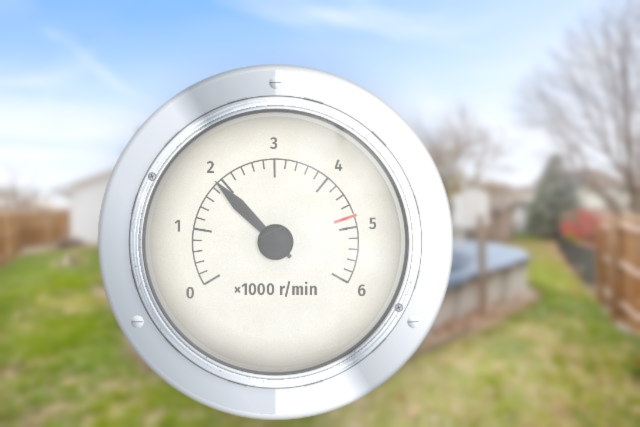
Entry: 1900 rpm
